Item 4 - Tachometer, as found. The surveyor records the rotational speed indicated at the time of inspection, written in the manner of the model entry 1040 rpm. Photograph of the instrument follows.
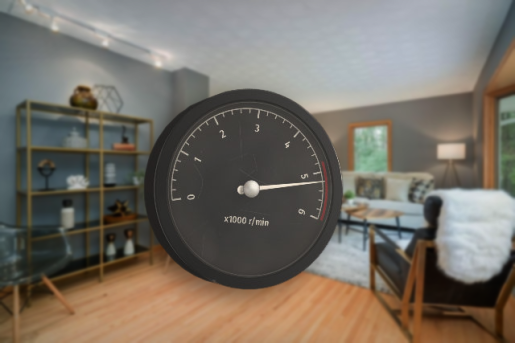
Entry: 5200 rpm
